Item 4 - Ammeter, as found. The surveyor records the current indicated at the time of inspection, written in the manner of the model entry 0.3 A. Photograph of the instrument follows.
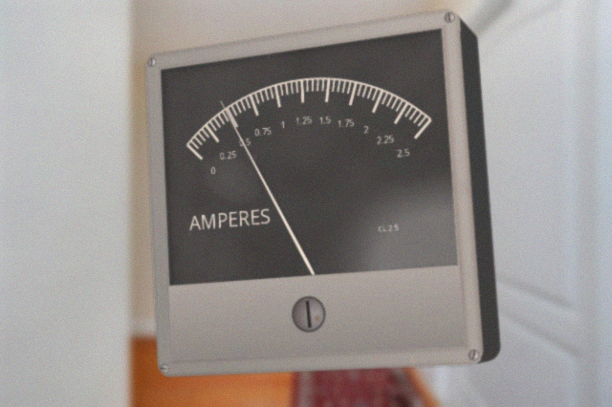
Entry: 0.5 A
